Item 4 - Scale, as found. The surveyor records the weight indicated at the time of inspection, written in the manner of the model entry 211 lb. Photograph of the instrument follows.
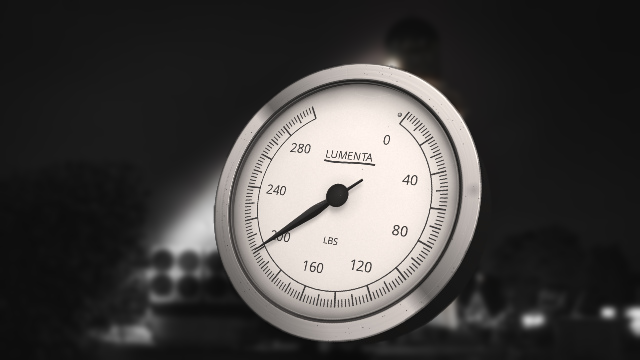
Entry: 200 lb
